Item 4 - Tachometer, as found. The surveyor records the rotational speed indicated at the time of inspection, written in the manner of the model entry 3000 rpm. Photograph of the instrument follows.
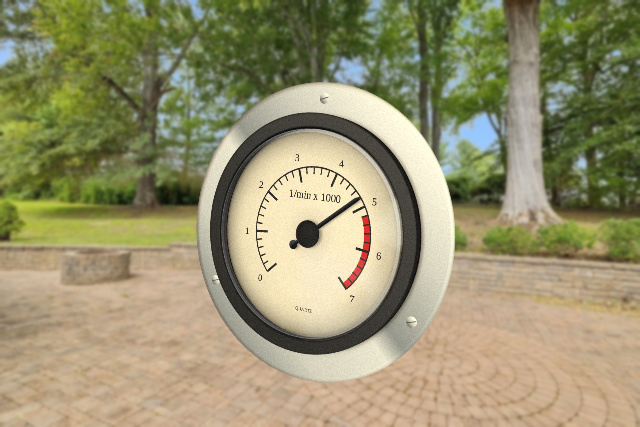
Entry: 4800 rpm
